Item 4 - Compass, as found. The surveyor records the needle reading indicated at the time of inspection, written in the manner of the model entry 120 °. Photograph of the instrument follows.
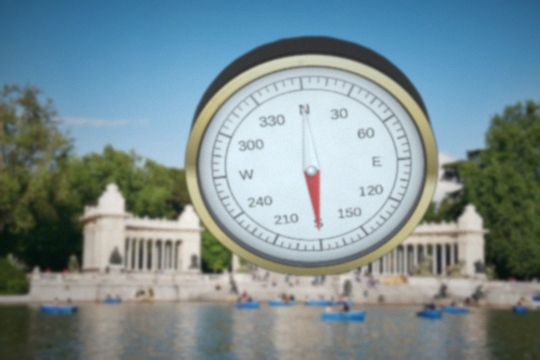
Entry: 180 °
